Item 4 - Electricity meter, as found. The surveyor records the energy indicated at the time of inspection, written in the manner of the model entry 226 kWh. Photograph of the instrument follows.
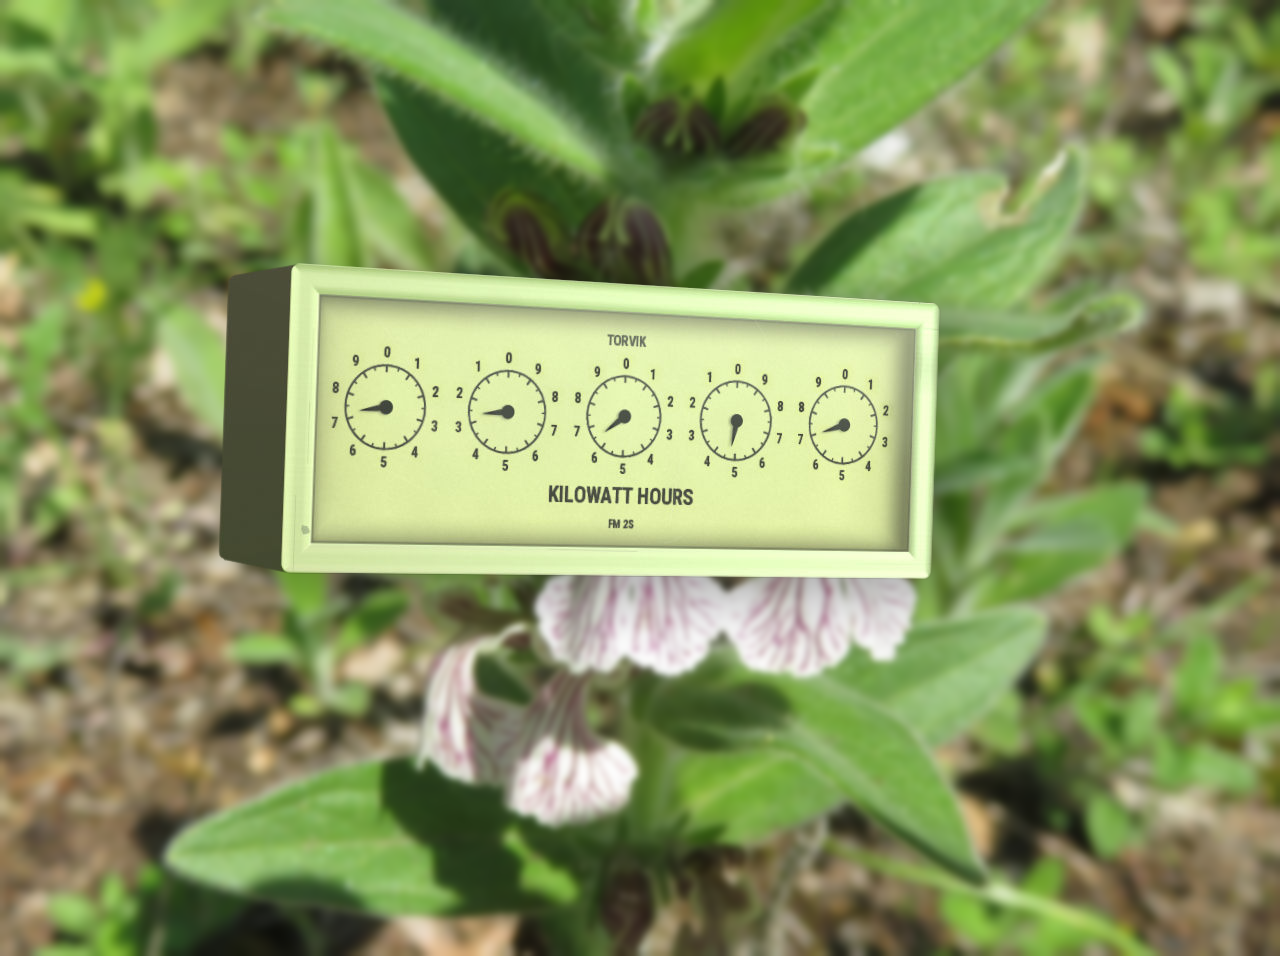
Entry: 72647 kWh
